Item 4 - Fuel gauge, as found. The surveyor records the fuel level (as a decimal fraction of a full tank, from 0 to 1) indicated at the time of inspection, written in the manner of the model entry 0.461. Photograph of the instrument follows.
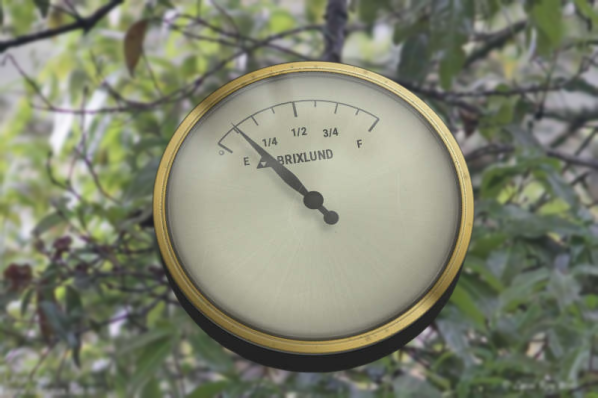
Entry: 0.125
